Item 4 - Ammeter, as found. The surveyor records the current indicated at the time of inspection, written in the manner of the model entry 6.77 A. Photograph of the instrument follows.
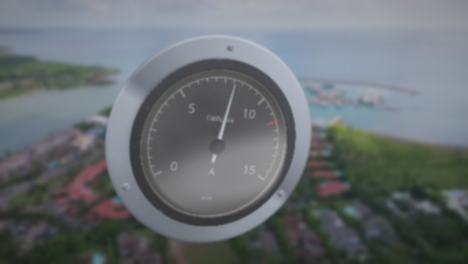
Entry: 8 A
